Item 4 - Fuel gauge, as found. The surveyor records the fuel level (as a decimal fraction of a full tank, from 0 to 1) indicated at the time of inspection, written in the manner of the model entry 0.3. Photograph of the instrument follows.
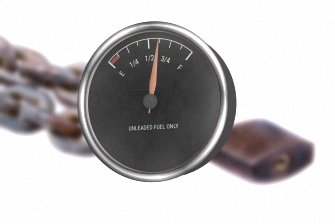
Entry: 0.625
